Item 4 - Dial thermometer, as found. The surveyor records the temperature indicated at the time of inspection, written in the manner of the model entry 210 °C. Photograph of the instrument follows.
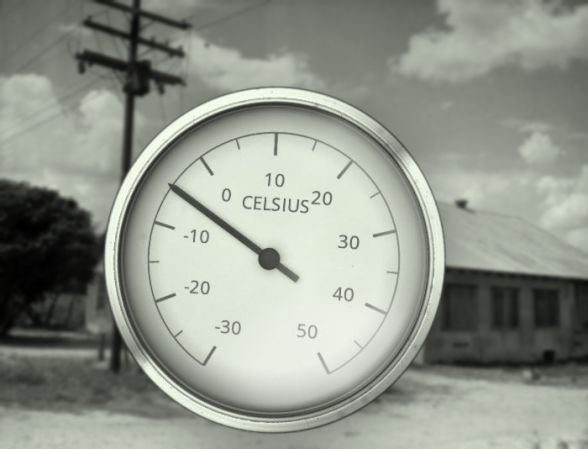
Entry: -5 °C
